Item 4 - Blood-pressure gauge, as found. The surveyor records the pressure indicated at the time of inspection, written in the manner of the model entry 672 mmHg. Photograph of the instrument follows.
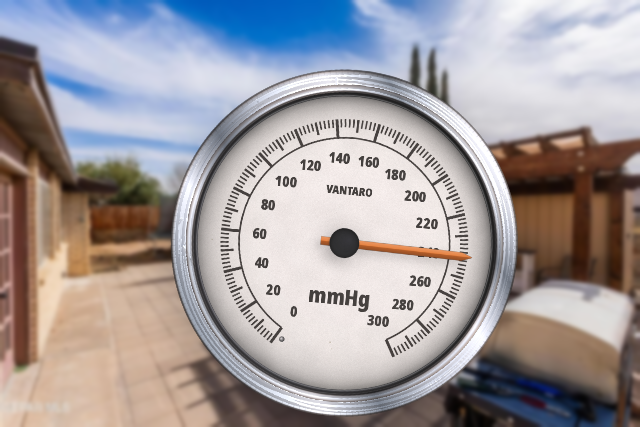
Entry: 240 mmHg
